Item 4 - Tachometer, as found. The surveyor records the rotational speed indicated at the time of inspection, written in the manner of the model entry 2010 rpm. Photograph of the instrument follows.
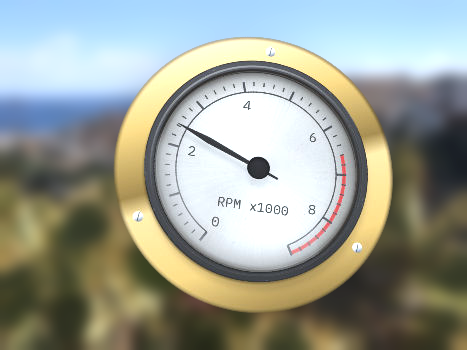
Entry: 2400 rpm
